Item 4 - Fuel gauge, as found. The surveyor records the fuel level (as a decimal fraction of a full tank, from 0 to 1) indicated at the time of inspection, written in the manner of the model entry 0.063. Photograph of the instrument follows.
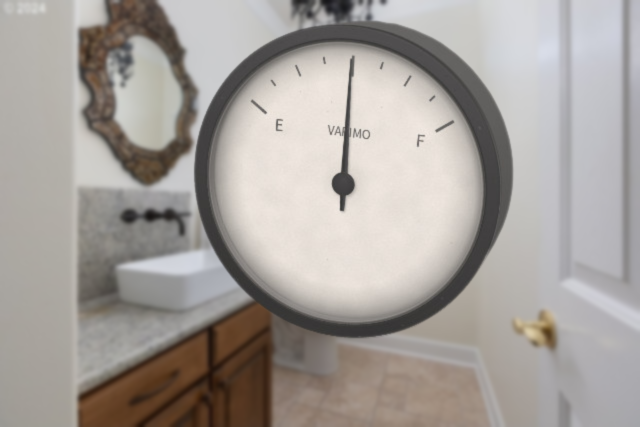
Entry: 0.5
